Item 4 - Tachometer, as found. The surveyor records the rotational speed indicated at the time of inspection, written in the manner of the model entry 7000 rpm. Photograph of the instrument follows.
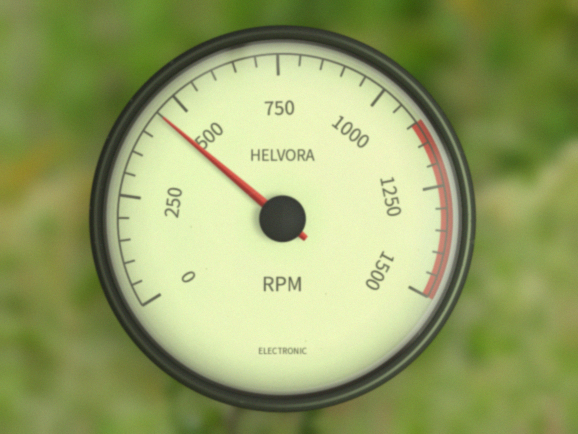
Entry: 450 rpm
